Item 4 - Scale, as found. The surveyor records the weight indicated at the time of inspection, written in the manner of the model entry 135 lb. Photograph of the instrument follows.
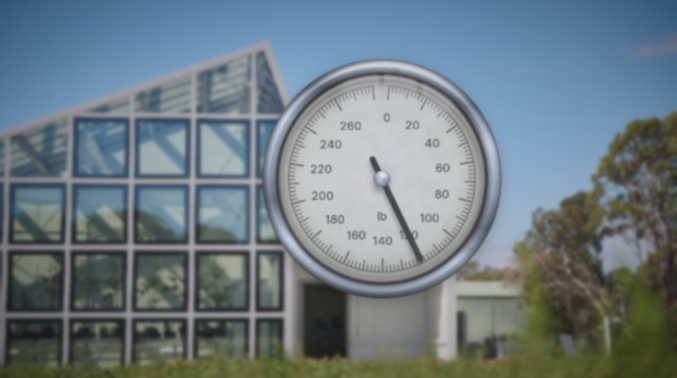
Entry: 120 lb
